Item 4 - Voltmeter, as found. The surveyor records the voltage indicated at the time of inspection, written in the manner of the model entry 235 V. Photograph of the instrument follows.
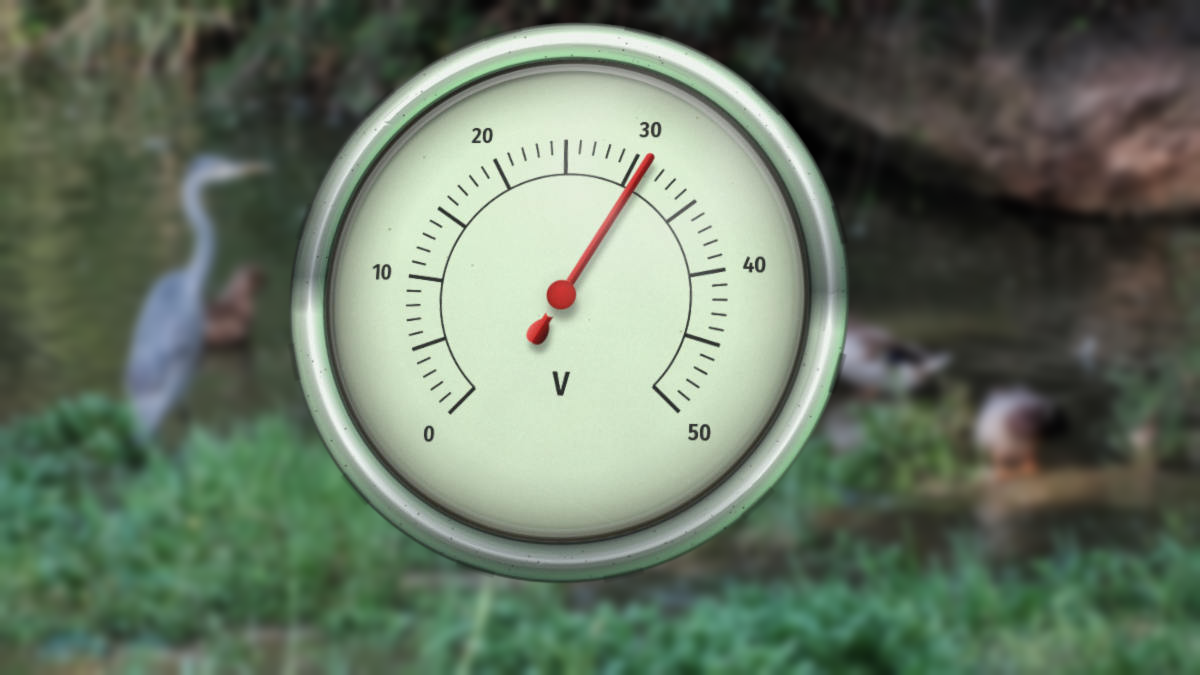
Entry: 31 V
